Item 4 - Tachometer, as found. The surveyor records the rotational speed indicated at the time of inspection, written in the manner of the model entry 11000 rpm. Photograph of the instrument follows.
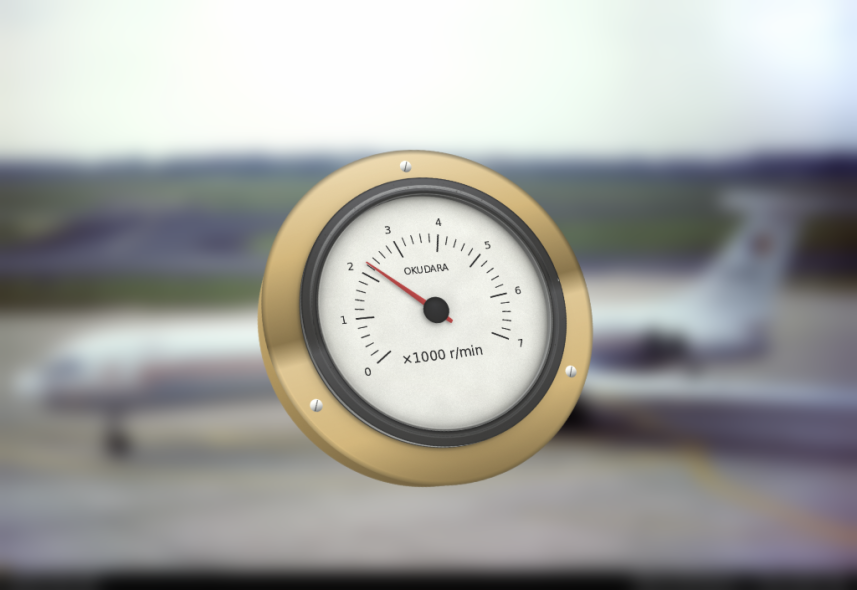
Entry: 2200 rpm
